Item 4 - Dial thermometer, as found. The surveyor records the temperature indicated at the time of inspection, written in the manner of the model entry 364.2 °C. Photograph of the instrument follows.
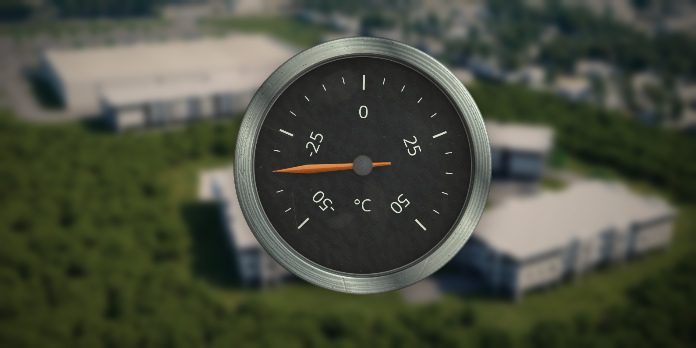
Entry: -35 °C
